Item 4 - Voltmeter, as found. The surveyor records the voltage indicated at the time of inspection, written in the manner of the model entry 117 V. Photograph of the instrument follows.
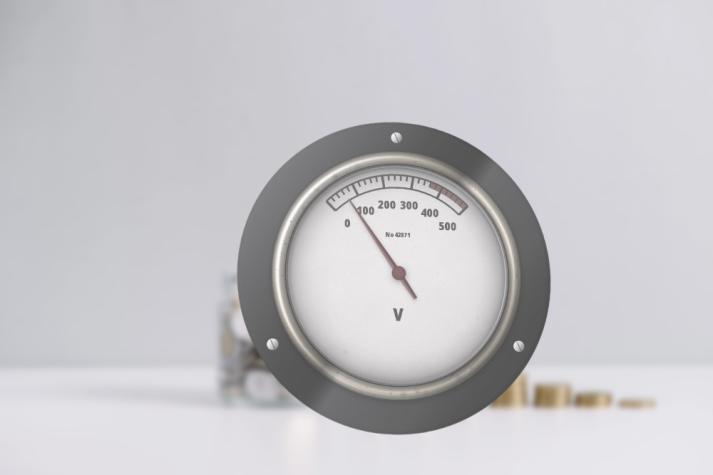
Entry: 60 V
